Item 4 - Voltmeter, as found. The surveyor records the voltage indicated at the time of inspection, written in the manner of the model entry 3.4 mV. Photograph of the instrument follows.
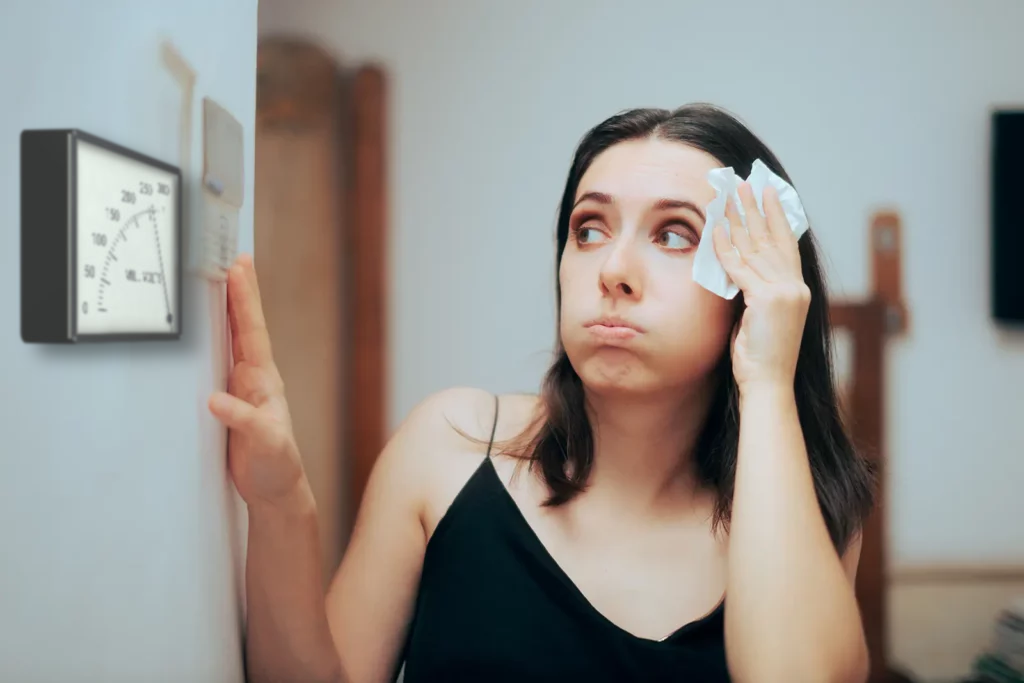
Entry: 250 mV
